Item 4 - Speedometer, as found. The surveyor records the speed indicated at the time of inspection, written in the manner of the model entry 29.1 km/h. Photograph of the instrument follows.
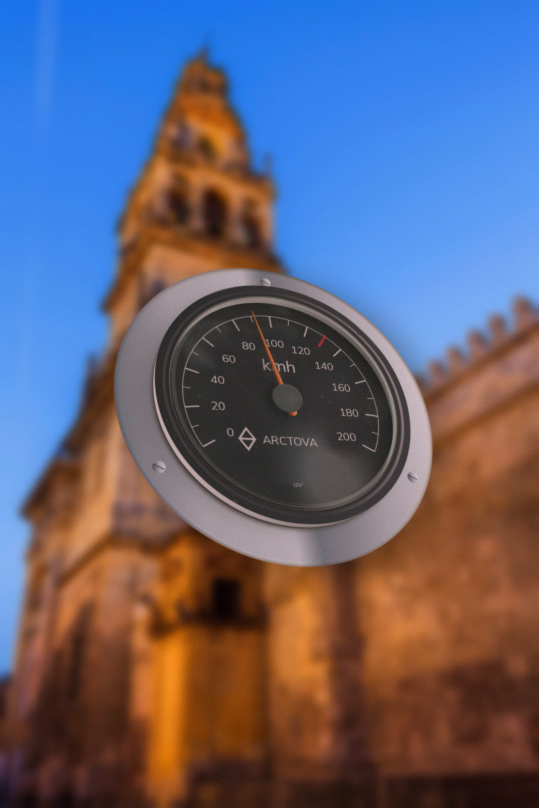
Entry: 90 km/h
